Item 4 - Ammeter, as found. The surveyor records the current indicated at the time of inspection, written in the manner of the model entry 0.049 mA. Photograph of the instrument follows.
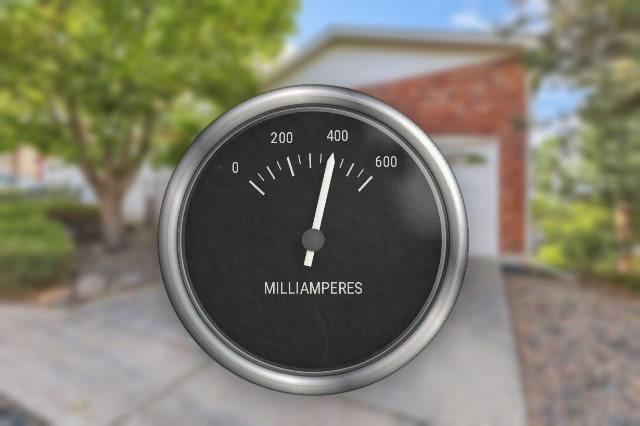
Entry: 400 mA
